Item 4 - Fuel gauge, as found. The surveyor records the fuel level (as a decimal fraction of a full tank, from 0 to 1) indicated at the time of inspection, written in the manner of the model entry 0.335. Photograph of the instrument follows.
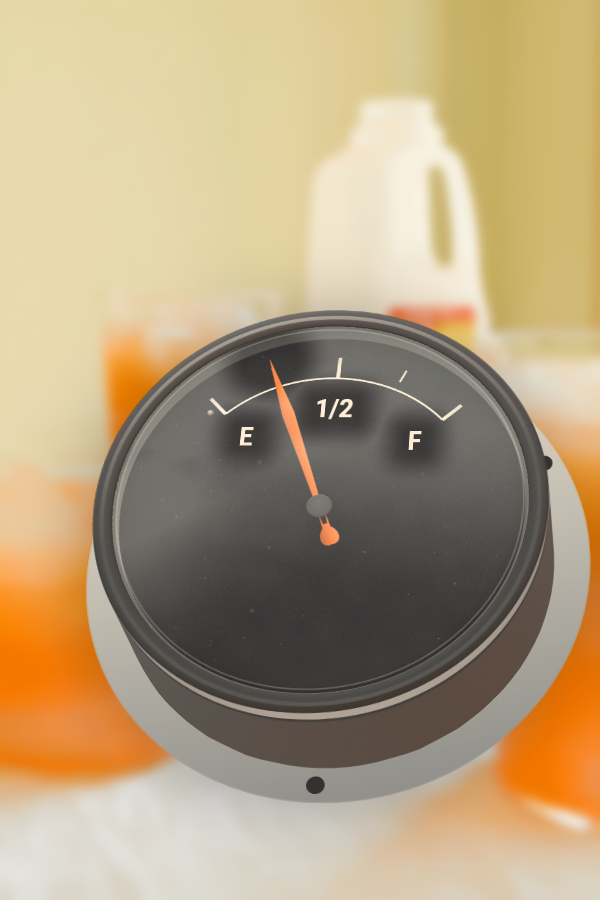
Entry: 0.25
